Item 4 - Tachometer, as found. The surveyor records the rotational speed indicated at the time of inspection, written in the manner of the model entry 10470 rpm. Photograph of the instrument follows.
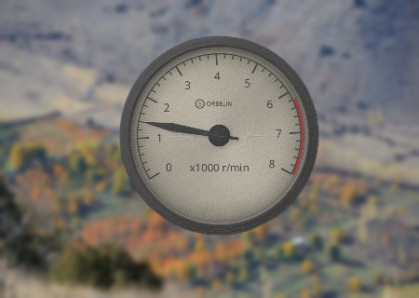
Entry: 1400 rpm
